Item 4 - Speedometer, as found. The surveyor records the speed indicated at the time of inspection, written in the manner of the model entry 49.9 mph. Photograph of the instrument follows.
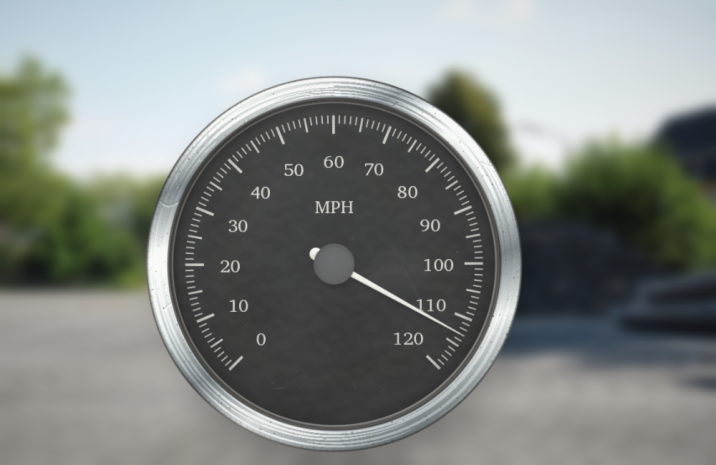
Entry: 113 mph
